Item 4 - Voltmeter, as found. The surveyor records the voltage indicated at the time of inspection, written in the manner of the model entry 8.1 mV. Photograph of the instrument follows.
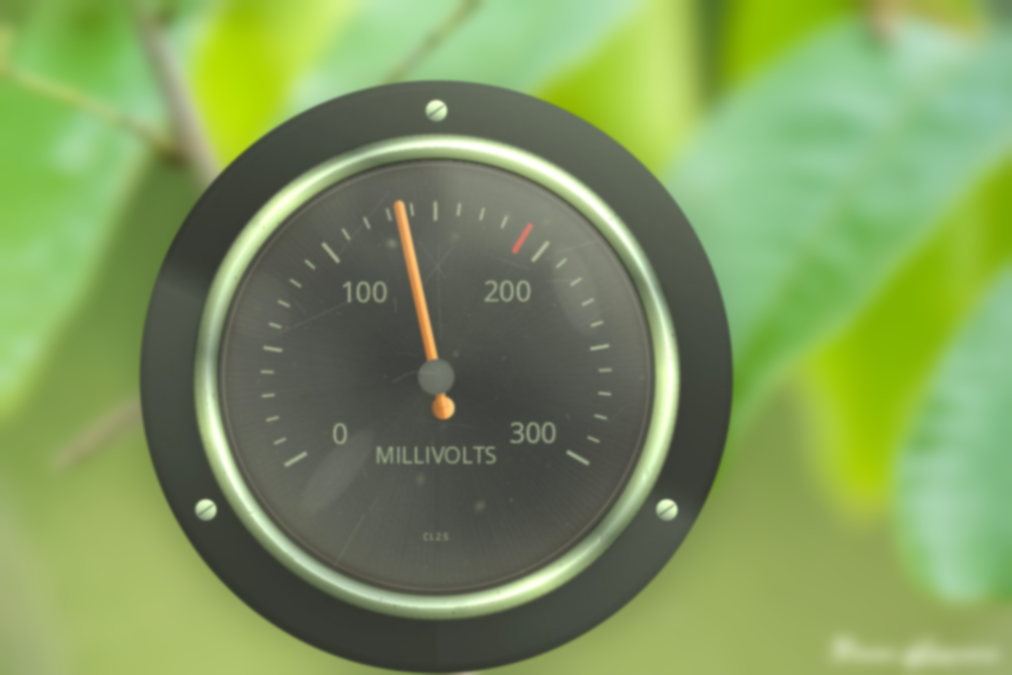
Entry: 135 mV
